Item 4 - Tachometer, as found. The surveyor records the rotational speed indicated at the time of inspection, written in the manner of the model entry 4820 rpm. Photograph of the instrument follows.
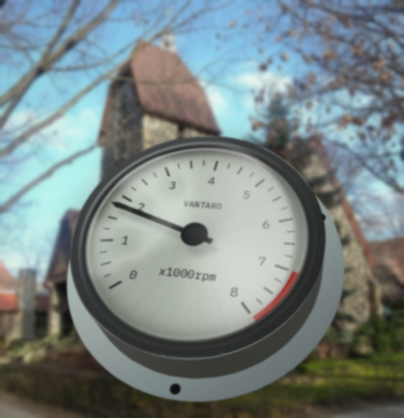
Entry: 1750 rpm
